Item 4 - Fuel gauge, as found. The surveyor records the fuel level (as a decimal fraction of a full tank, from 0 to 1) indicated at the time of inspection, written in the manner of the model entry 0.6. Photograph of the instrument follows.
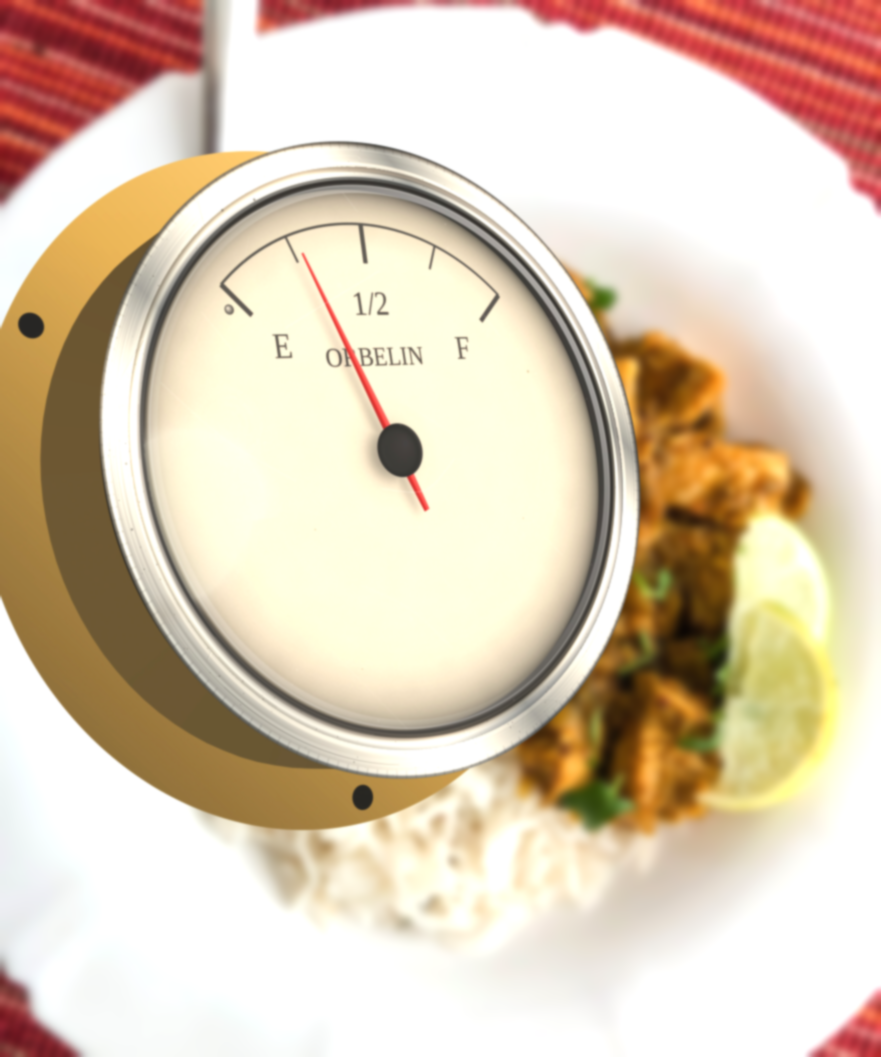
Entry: 0.25
